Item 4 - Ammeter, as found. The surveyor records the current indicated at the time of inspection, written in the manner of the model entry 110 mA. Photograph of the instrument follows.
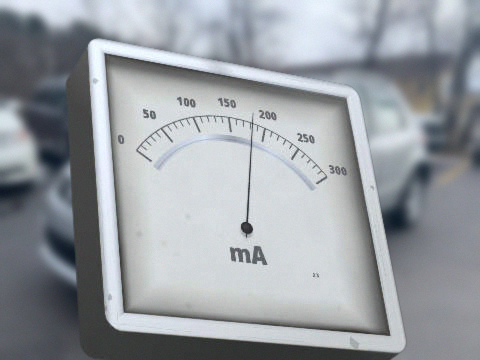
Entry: 180 mA
